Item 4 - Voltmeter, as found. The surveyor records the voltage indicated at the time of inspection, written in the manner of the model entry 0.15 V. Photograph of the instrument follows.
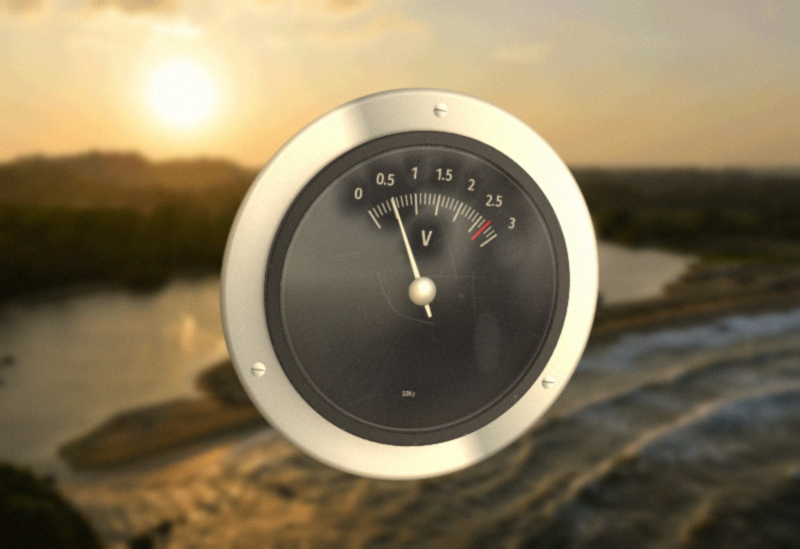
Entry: 0.5 V
